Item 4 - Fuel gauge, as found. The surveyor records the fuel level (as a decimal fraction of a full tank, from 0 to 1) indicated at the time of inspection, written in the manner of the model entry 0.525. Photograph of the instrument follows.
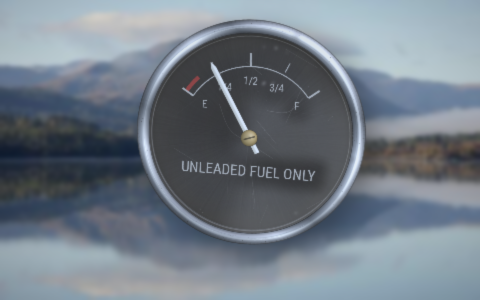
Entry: 0.25
